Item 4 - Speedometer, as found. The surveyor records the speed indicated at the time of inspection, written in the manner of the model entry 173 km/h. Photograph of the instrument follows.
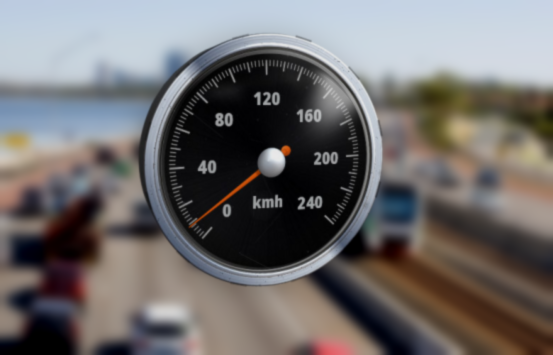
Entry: 10 km/h
